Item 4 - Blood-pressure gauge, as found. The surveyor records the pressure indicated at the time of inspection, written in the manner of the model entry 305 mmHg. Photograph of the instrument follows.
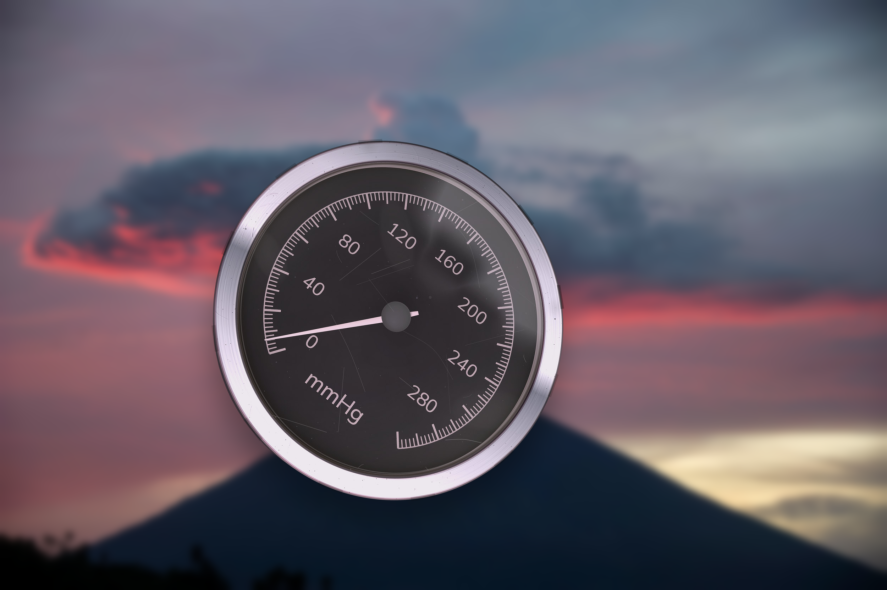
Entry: 6 mmHg
